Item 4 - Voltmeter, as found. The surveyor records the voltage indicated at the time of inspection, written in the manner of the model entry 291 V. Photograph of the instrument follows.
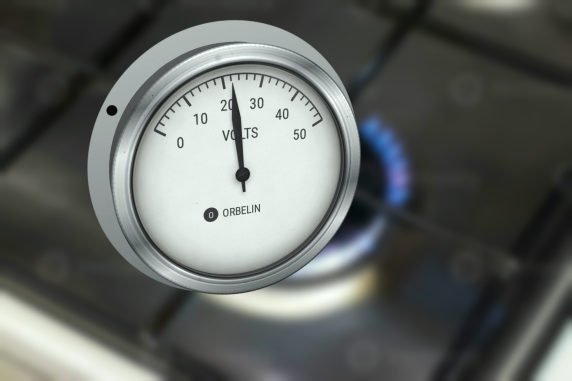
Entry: 22 V
